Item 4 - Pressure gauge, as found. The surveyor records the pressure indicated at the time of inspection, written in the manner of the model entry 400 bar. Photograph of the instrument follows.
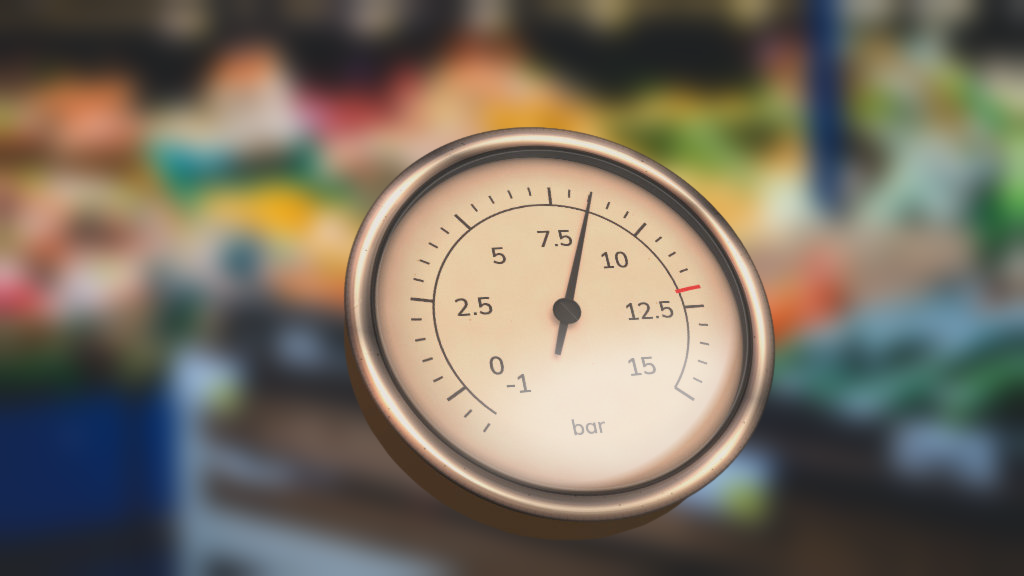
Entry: 8.5 bar
